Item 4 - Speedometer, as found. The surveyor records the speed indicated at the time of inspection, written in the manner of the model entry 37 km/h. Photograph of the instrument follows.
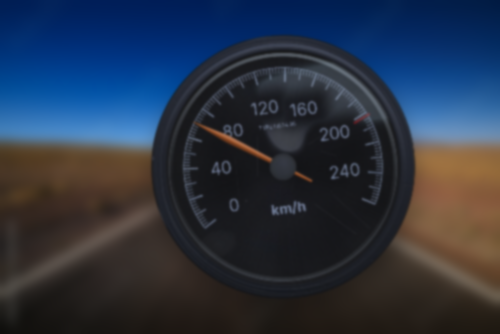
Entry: 70 km/h
